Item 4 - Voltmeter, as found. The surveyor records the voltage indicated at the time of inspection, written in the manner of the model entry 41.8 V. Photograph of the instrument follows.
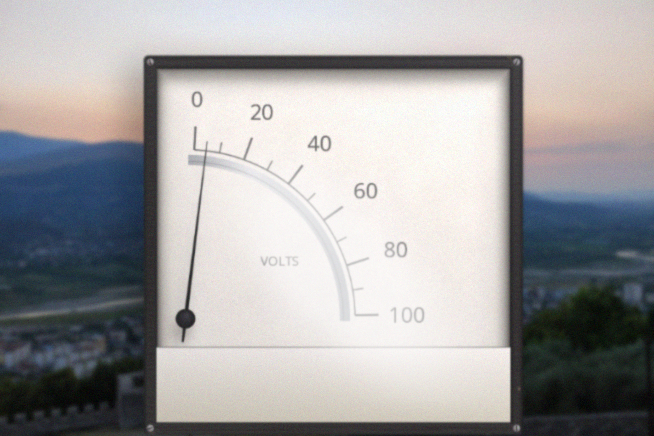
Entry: 5 V
